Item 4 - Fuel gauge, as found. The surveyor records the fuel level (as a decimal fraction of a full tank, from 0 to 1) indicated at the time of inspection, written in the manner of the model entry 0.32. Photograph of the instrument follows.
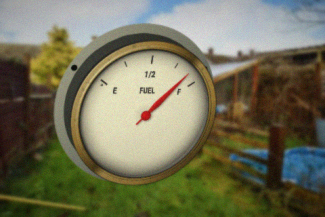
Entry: 0.875
